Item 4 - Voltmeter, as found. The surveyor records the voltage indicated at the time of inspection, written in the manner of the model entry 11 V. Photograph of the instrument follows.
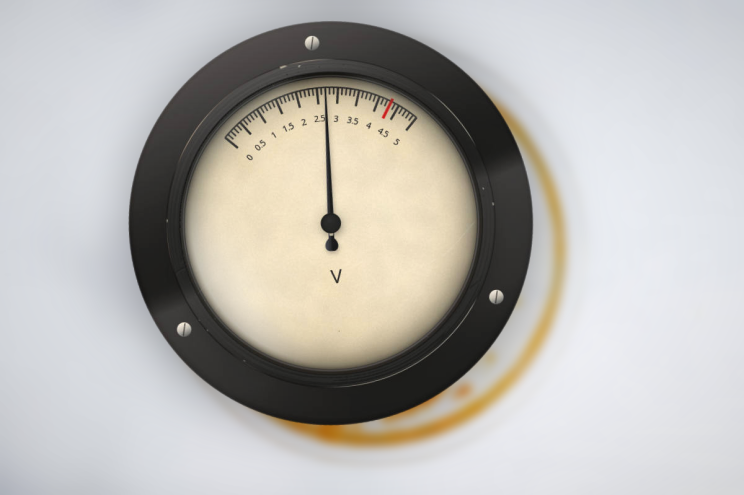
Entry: 2.7 V
